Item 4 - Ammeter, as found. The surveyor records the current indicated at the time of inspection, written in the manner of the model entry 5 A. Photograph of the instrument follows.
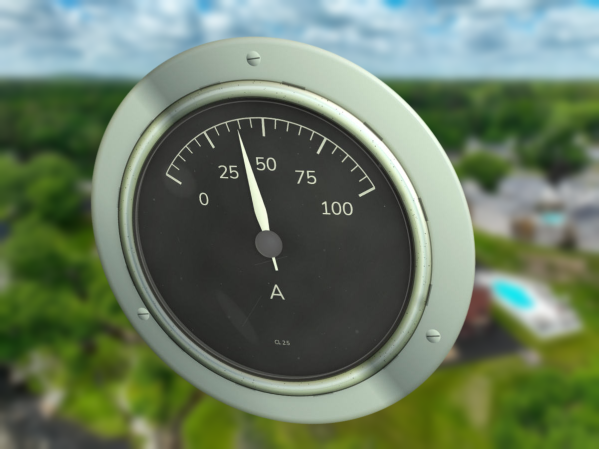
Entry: 40 A
